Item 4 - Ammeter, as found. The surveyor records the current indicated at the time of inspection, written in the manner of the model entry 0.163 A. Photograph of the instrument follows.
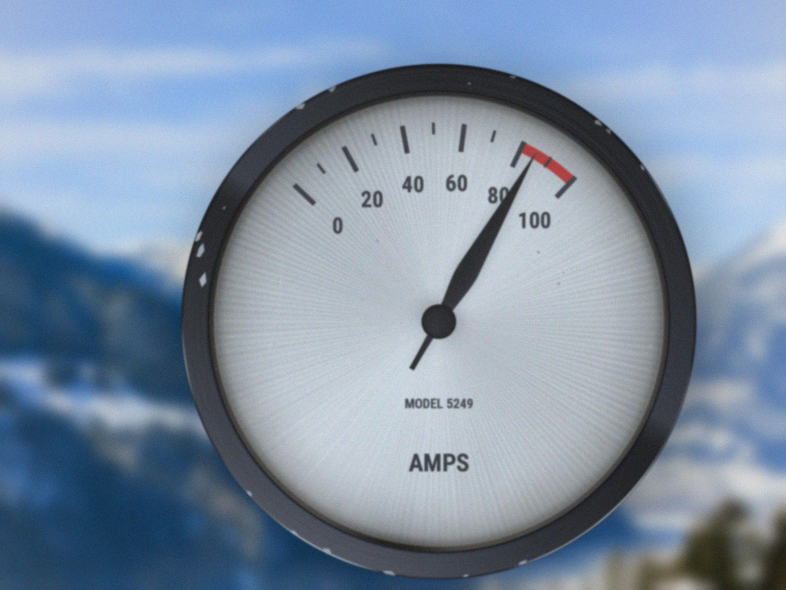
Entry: 85 A
